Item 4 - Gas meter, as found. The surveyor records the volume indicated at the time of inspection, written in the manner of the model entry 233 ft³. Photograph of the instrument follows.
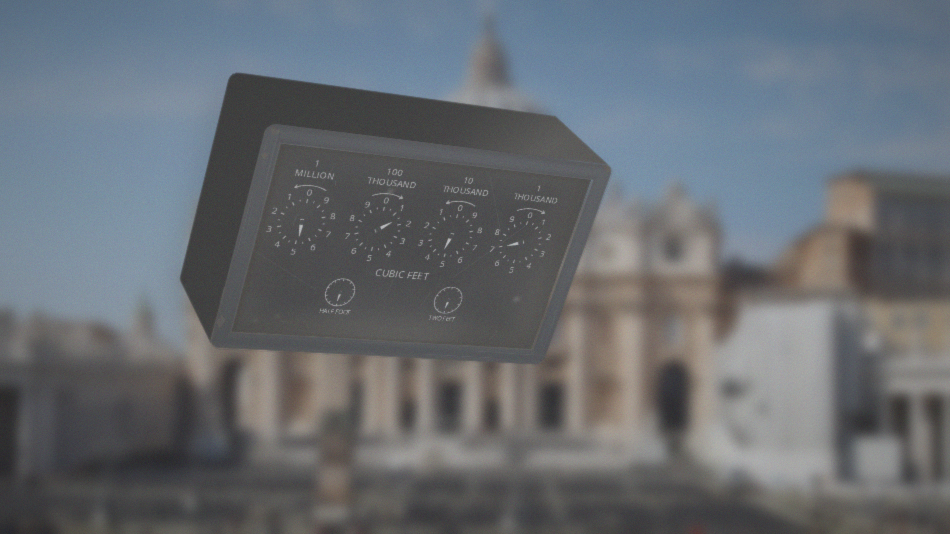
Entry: 514700 ft³
